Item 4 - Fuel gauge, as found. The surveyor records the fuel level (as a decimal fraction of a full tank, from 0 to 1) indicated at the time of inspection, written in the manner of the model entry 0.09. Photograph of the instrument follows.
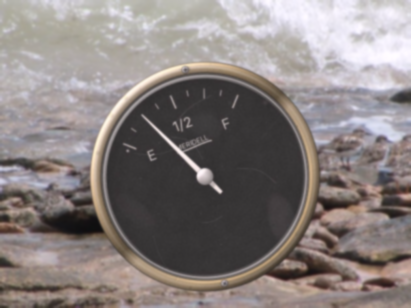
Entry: 0.25
